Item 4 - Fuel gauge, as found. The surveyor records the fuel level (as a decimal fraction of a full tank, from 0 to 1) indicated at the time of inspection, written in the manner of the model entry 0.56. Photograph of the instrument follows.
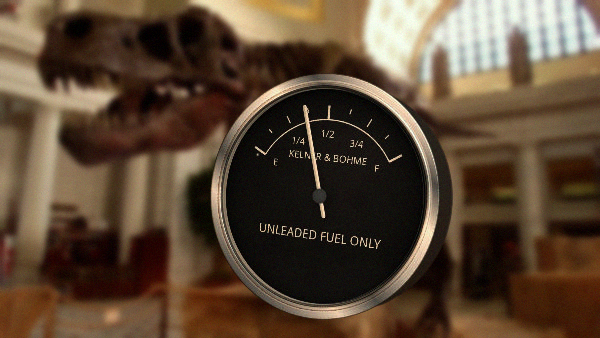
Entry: 0.375
